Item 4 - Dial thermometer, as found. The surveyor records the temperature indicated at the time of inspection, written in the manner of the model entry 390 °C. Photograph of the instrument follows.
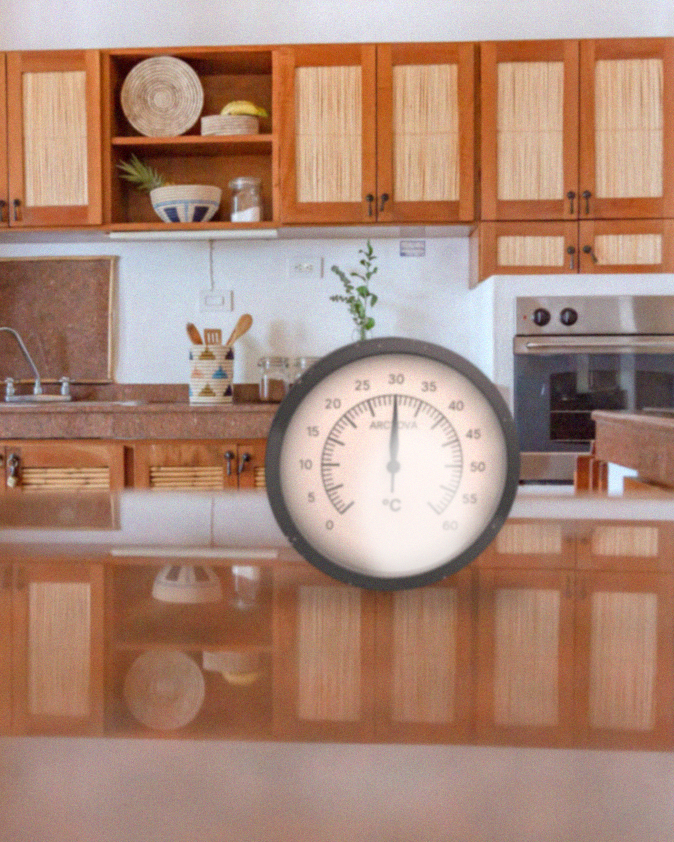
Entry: 30 °C
